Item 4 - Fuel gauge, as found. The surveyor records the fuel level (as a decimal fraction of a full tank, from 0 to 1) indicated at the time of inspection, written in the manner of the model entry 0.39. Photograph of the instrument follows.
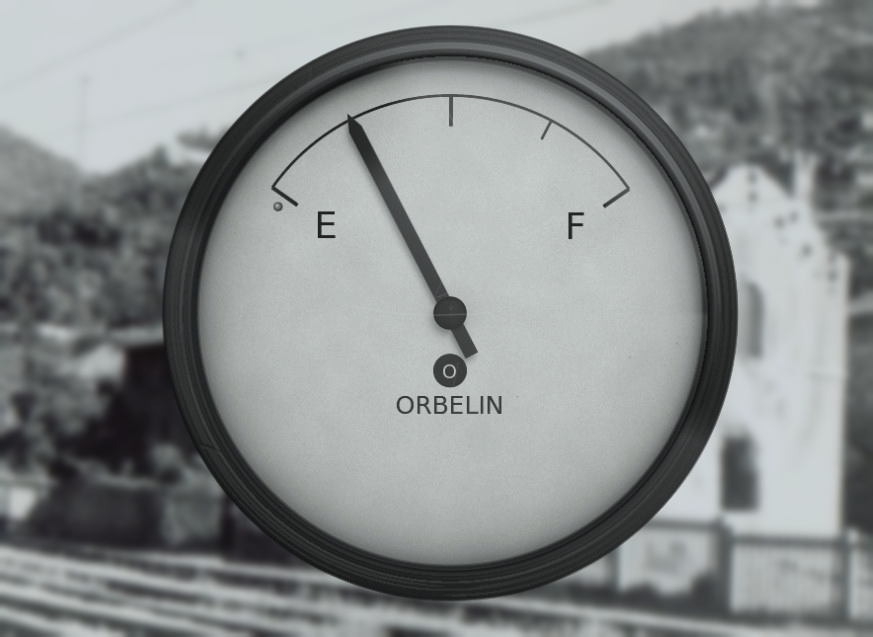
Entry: 0.25
